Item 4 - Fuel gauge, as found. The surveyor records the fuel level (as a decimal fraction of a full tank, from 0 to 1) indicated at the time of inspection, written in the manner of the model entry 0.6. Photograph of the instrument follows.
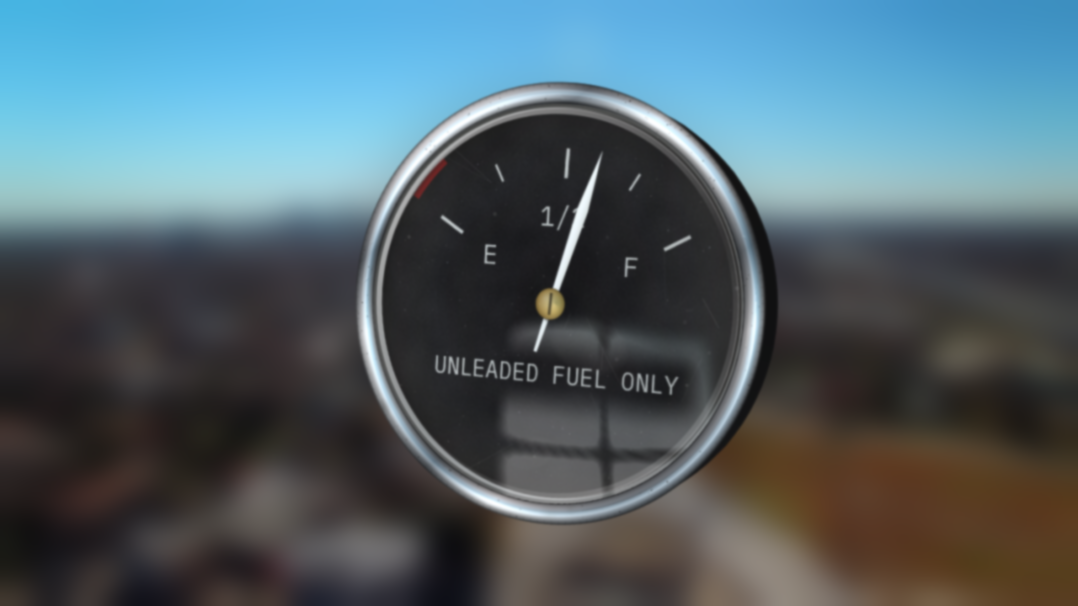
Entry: 0.625
